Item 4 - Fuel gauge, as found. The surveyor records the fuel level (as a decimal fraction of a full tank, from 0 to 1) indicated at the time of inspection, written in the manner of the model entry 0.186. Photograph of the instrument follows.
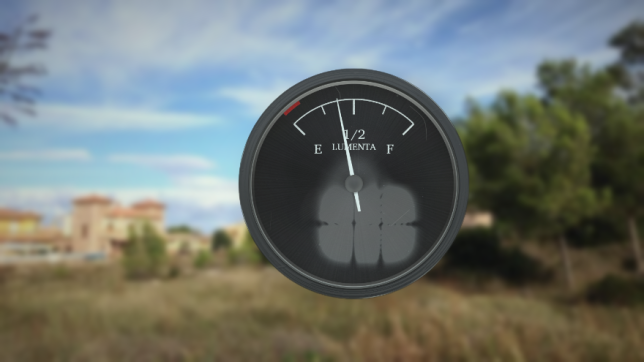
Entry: 0.375
